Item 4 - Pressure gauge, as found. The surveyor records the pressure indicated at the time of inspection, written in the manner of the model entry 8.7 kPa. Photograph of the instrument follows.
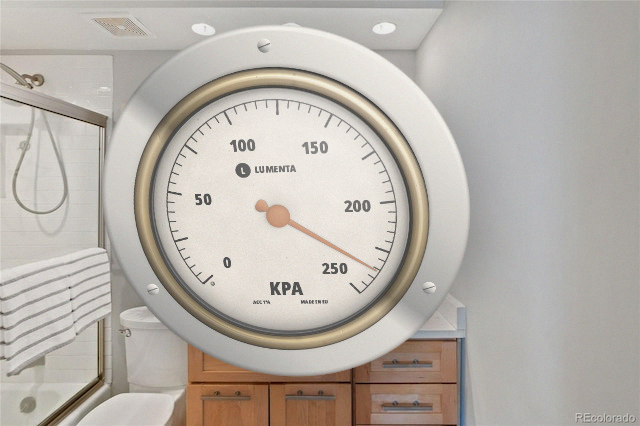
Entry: 235 kPa
